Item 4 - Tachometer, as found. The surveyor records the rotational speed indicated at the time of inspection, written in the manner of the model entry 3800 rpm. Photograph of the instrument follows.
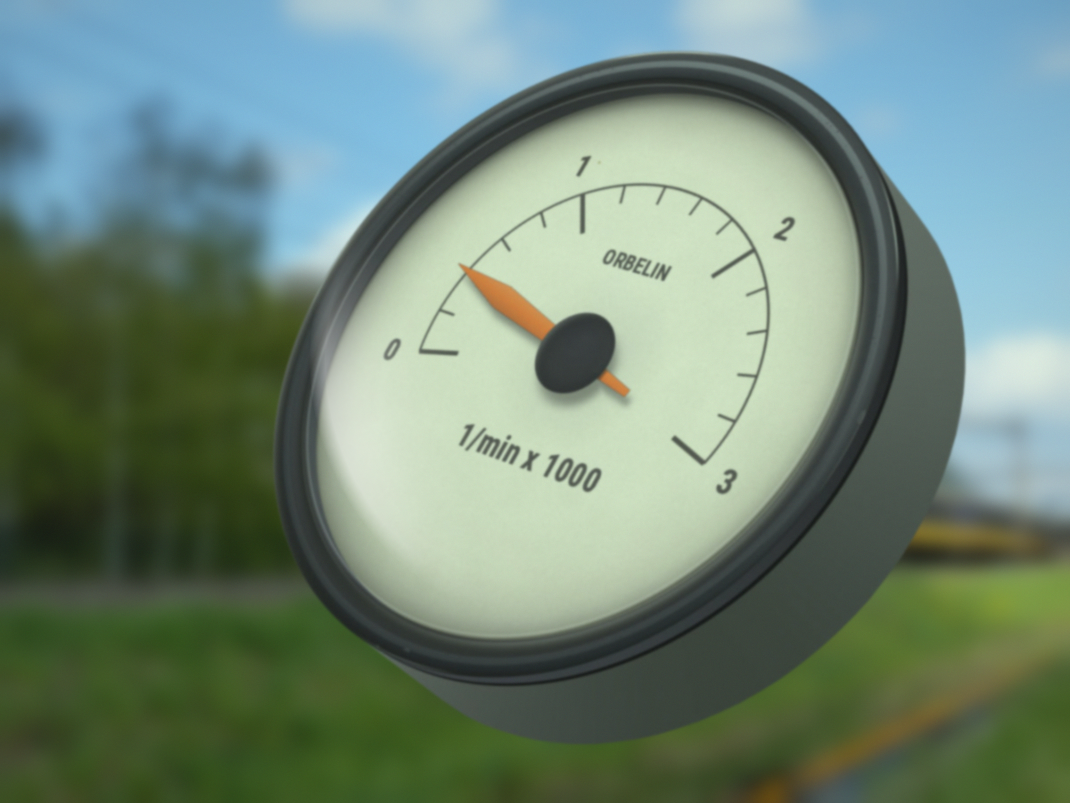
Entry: 400 rpm
